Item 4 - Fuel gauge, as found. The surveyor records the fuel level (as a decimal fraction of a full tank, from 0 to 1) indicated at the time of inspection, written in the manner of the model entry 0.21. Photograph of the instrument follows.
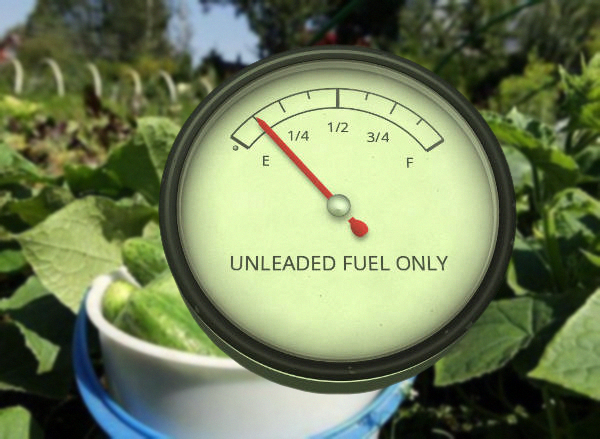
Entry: 0.125
